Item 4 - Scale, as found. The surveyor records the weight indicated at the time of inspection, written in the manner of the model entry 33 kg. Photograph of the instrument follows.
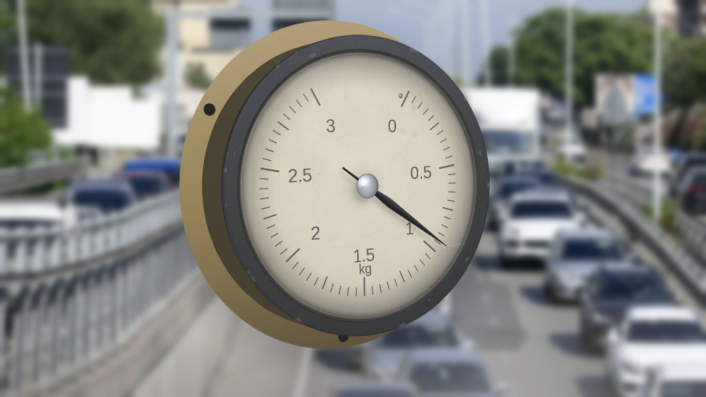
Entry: 0.95 kg
